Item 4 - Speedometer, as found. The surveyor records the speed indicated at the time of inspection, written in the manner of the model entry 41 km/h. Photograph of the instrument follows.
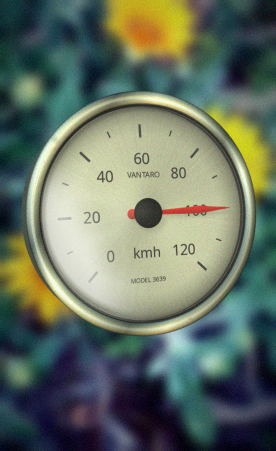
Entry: 100 km/h
